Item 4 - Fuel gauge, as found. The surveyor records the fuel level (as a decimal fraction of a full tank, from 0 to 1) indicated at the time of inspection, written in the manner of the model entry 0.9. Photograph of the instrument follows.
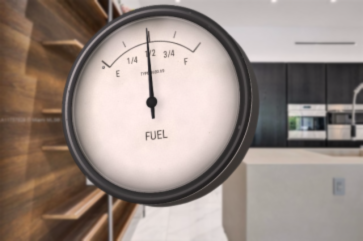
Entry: 0.5
